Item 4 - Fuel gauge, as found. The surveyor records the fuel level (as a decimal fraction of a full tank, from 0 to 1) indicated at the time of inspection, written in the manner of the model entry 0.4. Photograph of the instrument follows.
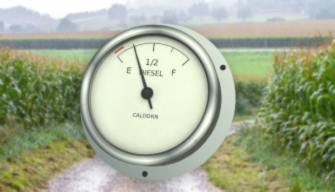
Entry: 0.25
